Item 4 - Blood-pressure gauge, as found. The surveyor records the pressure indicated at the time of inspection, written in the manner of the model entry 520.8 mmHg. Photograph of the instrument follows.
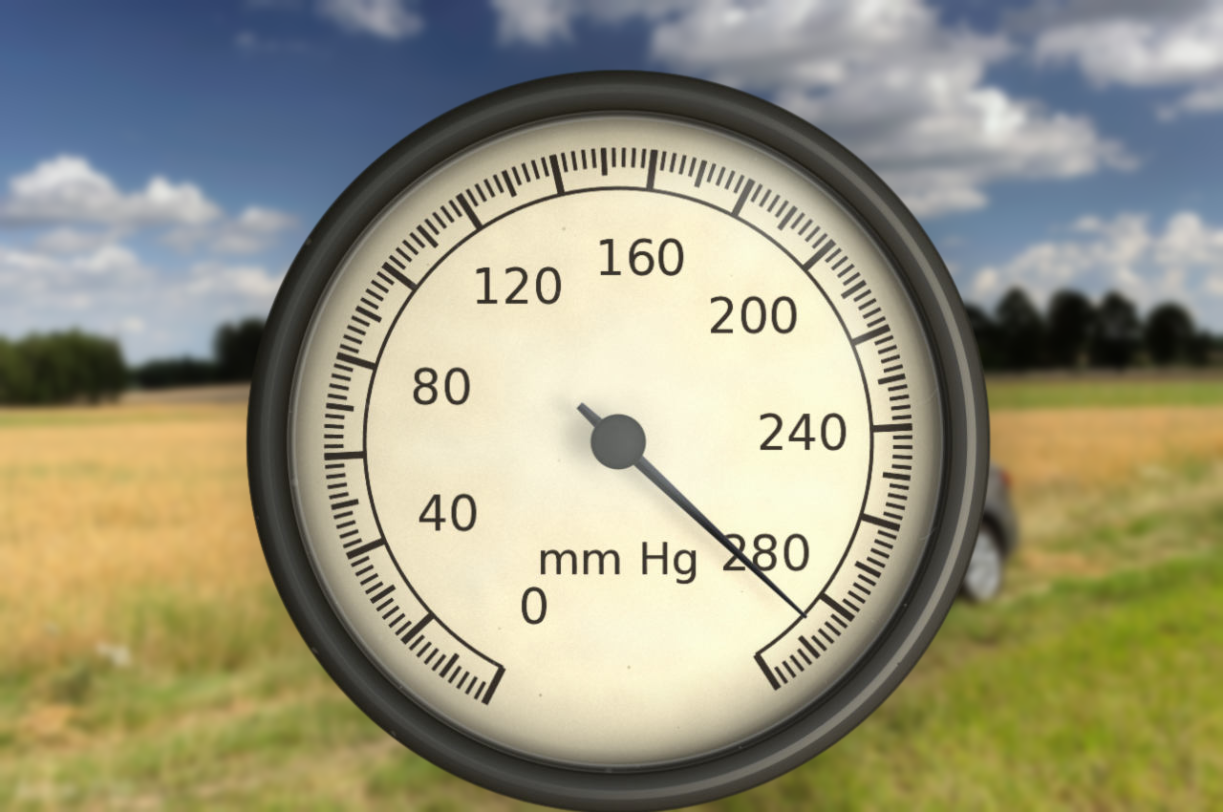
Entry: 286 mmHg
